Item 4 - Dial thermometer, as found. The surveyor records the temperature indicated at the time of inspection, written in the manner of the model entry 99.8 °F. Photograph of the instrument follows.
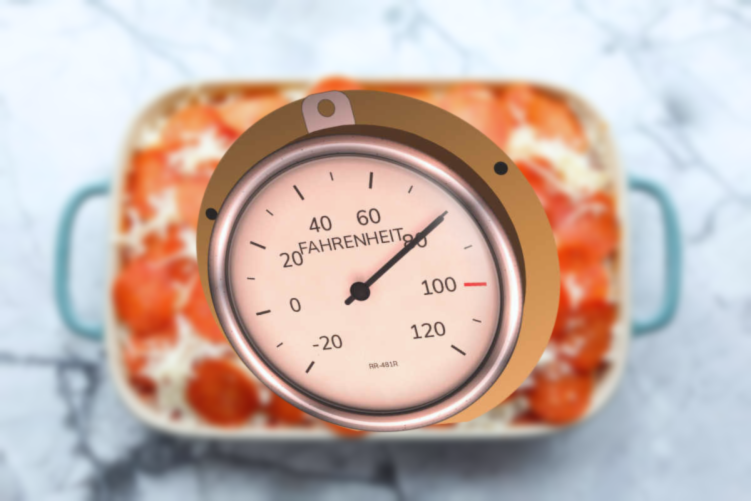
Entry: 80 °F
